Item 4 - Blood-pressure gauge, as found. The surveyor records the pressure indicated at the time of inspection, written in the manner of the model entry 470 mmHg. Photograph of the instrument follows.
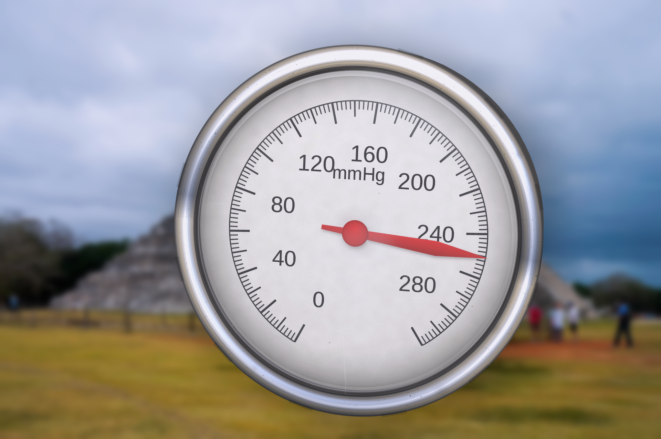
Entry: 250 mmHg
